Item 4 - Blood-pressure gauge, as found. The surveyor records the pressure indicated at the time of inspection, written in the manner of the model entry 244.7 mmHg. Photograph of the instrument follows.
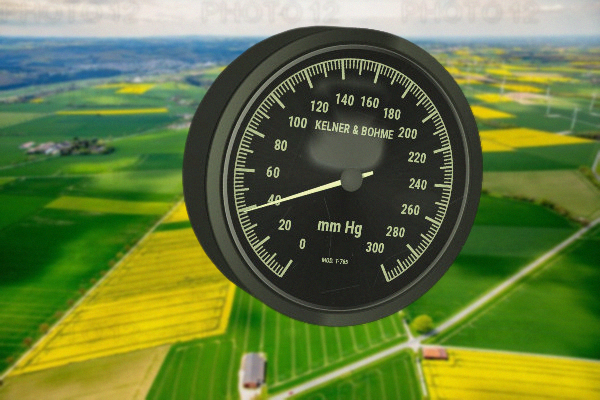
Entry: 40 mmHg
